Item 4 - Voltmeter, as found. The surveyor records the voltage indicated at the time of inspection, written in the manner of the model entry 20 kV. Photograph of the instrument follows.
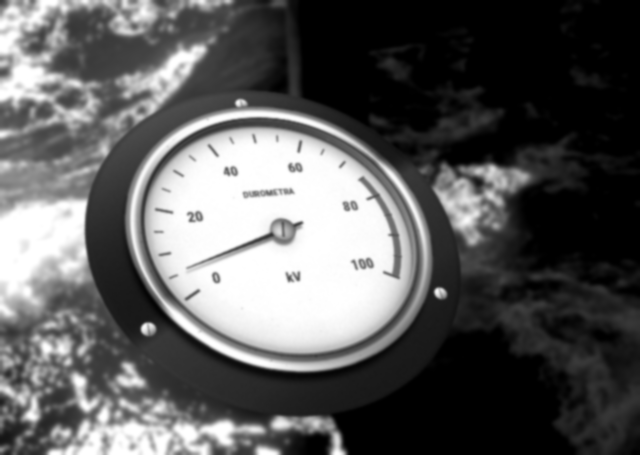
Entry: 5 kV
